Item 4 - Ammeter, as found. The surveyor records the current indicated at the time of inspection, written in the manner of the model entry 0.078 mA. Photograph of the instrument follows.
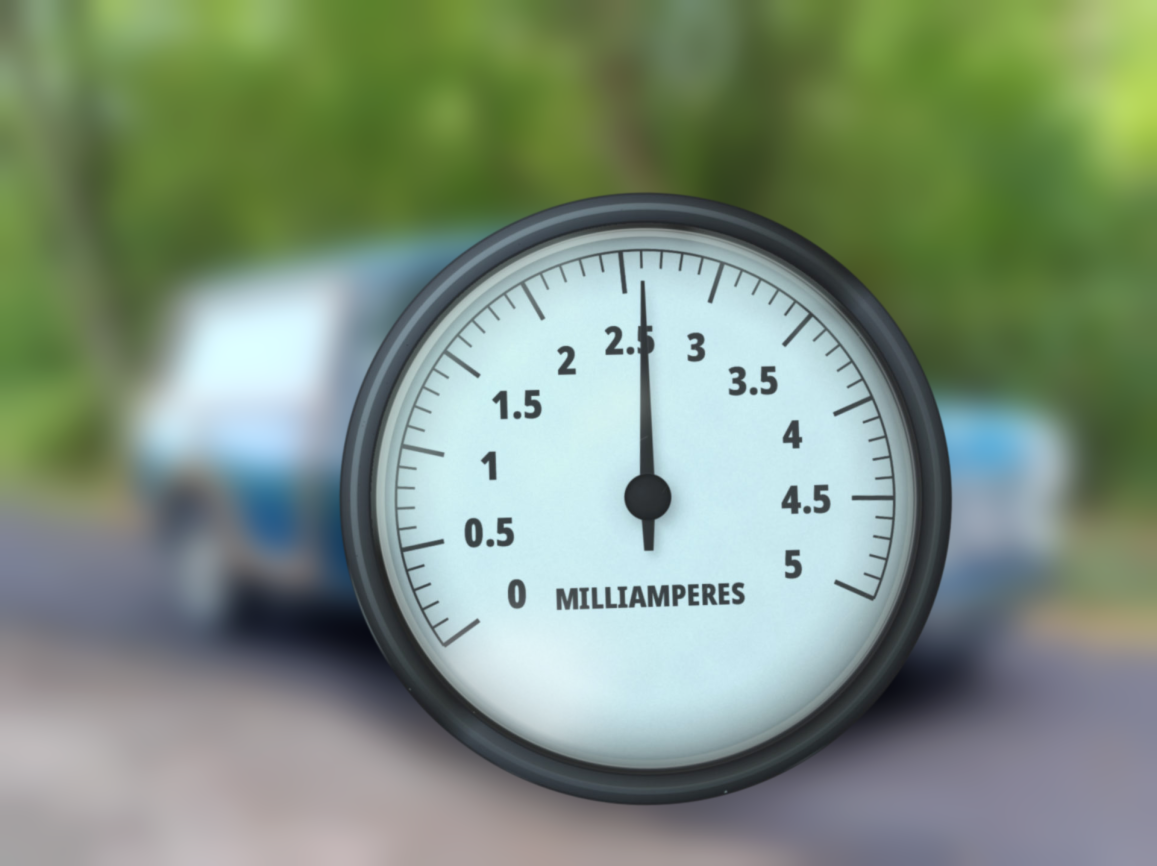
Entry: 2.6 mA
